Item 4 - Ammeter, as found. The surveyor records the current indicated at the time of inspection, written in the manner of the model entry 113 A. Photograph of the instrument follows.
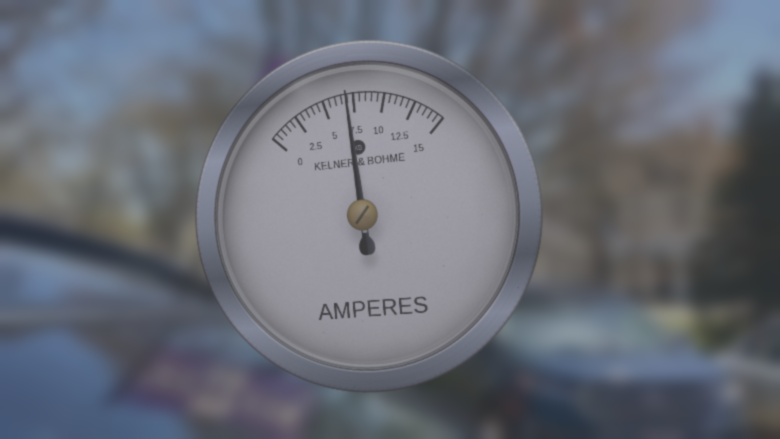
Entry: 7 A
